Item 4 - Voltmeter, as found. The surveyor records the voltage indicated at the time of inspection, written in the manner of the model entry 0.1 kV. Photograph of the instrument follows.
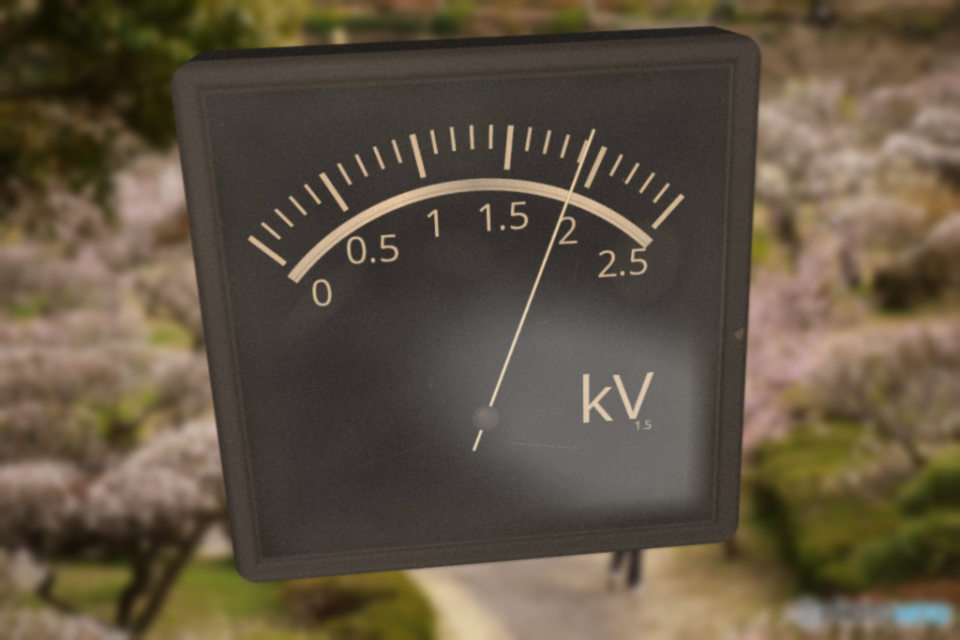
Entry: 1.9 kV
